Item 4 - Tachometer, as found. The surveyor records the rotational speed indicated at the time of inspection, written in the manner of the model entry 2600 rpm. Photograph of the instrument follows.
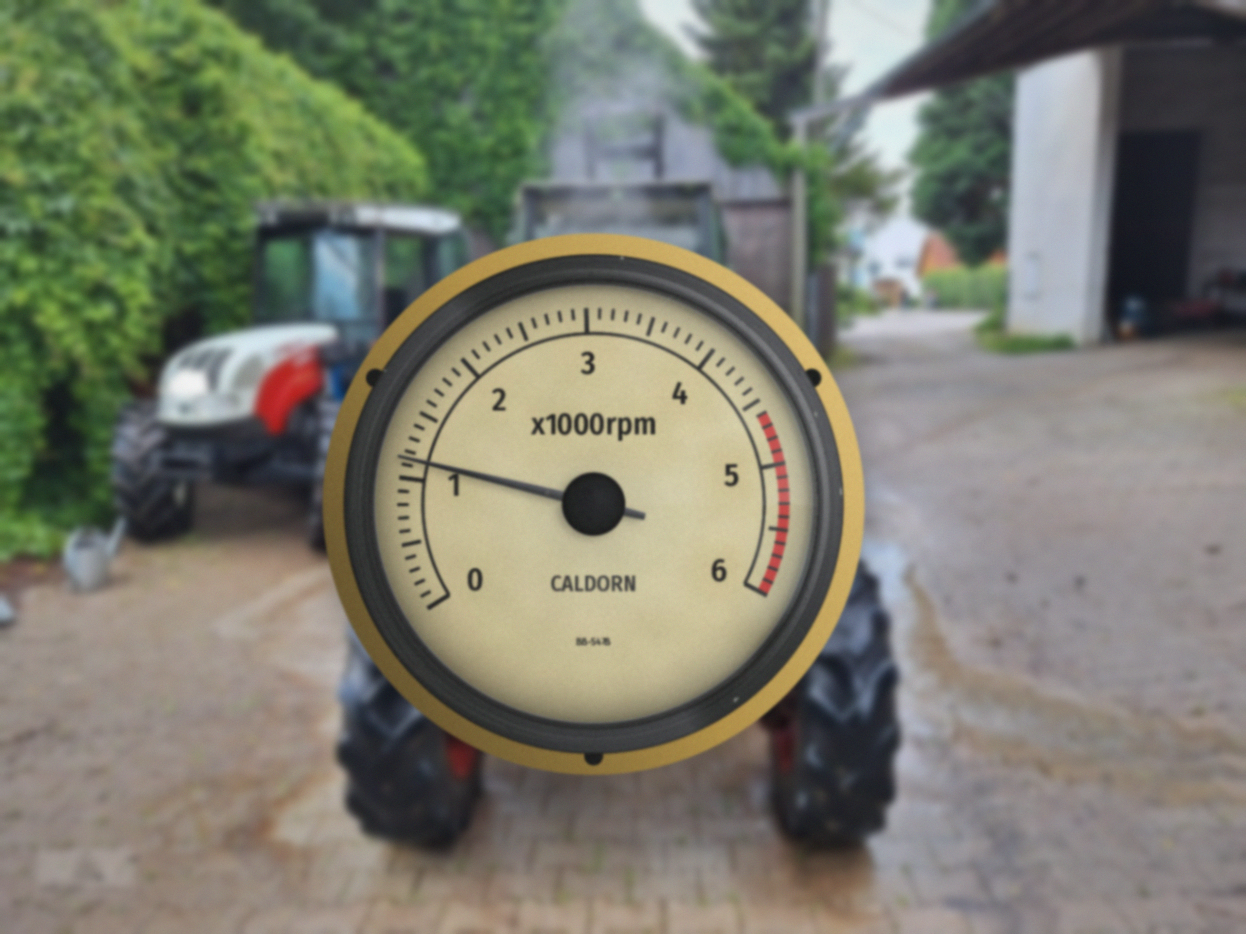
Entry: 1150 rpm
